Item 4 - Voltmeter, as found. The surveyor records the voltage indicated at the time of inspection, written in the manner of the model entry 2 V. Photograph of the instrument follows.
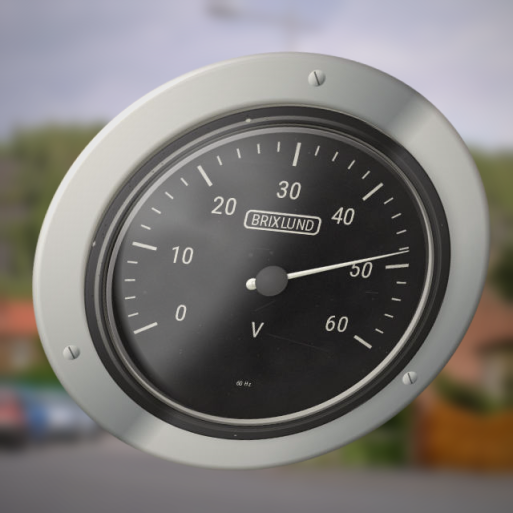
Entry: 48 V
